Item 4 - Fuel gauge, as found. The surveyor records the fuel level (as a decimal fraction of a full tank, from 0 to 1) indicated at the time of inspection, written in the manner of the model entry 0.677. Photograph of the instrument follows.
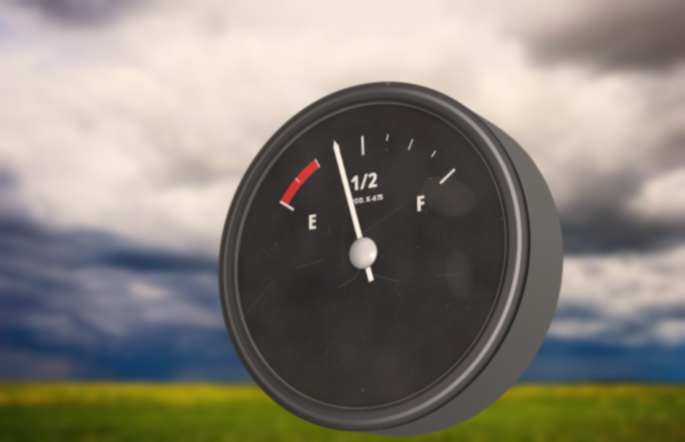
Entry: 0.375
